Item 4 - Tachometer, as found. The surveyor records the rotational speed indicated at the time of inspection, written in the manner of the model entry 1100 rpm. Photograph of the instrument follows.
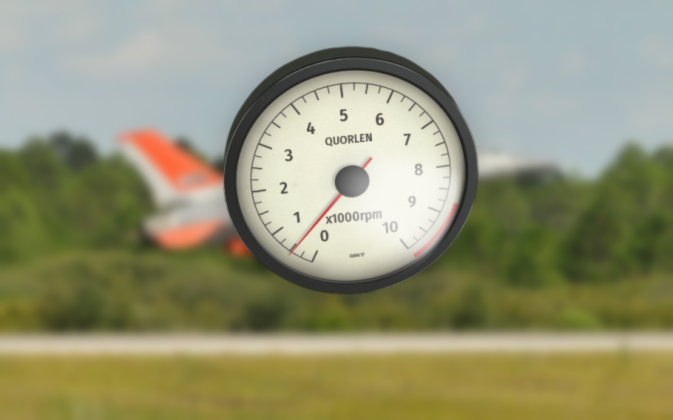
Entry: 500 rpm
